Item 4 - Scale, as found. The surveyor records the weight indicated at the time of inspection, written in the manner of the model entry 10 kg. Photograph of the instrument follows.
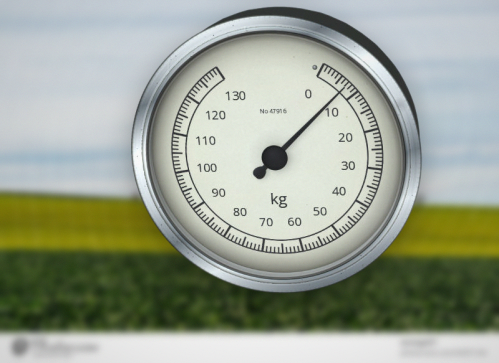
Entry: 7 kg
